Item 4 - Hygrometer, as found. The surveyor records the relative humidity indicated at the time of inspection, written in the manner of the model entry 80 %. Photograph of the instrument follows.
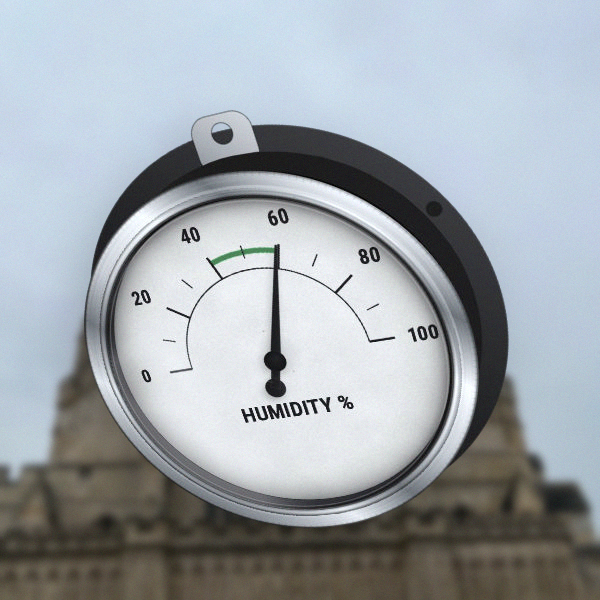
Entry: 60 %
